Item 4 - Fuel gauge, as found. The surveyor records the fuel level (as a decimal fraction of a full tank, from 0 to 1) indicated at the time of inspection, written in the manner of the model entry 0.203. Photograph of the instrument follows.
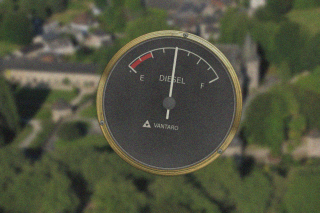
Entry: 0.5
